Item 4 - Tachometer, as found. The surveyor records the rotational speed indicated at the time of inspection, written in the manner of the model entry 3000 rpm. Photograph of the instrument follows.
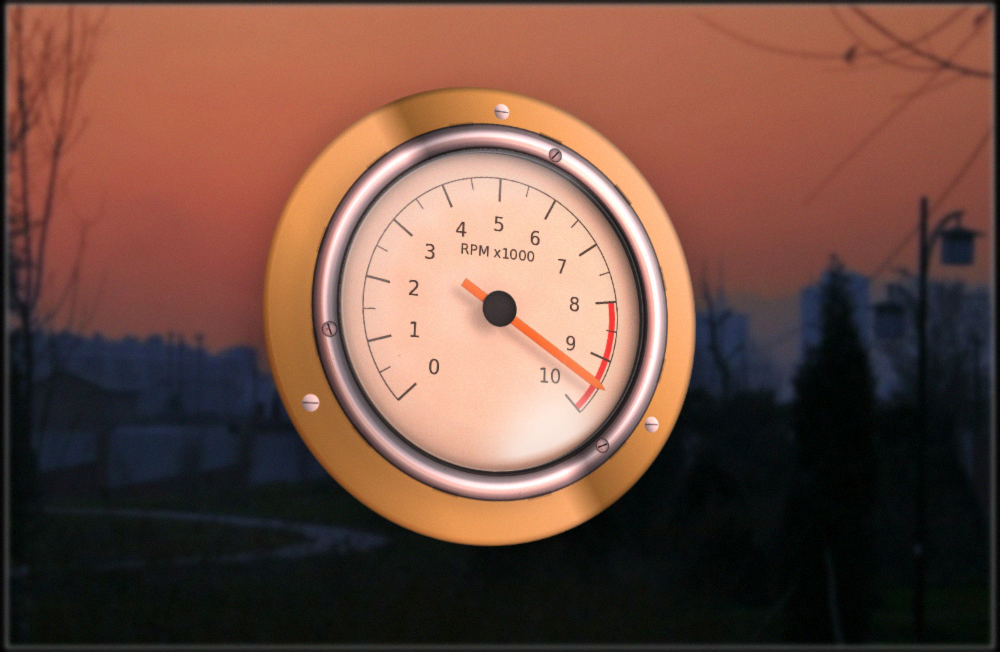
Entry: 9500 rpm
